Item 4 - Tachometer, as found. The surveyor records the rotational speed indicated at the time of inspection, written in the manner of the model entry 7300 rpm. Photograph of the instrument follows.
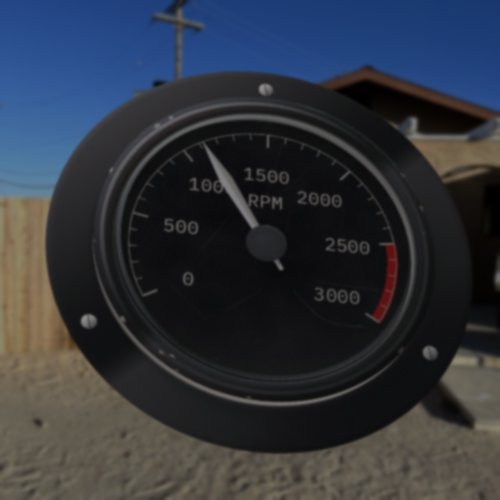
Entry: 1100 rpm
